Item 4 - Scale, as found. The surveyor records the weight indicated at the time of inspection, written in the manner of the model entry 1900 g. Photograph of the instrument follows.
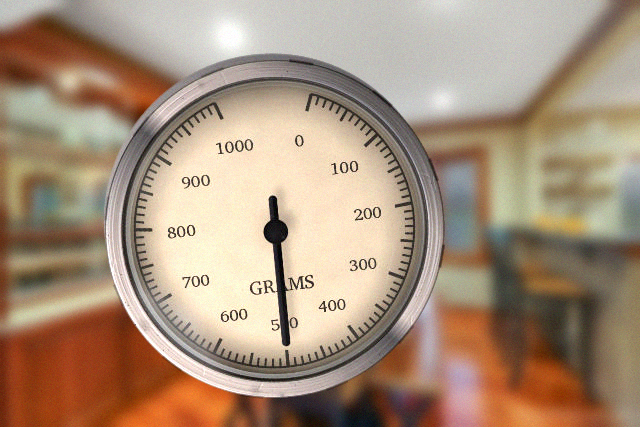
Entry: 500 g
